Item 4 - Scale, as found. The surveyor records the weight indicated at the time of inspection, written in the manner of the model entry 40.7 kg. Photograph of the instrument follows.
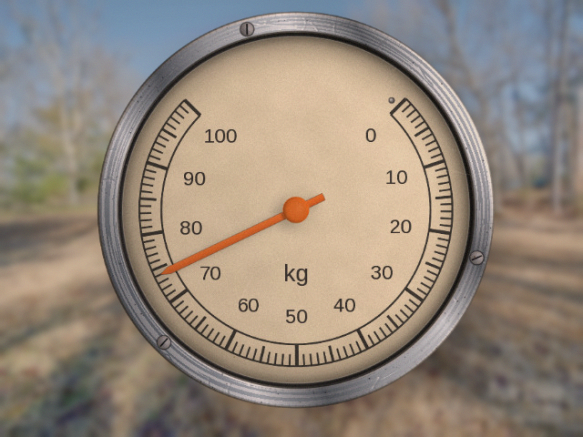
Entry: 74 kg
